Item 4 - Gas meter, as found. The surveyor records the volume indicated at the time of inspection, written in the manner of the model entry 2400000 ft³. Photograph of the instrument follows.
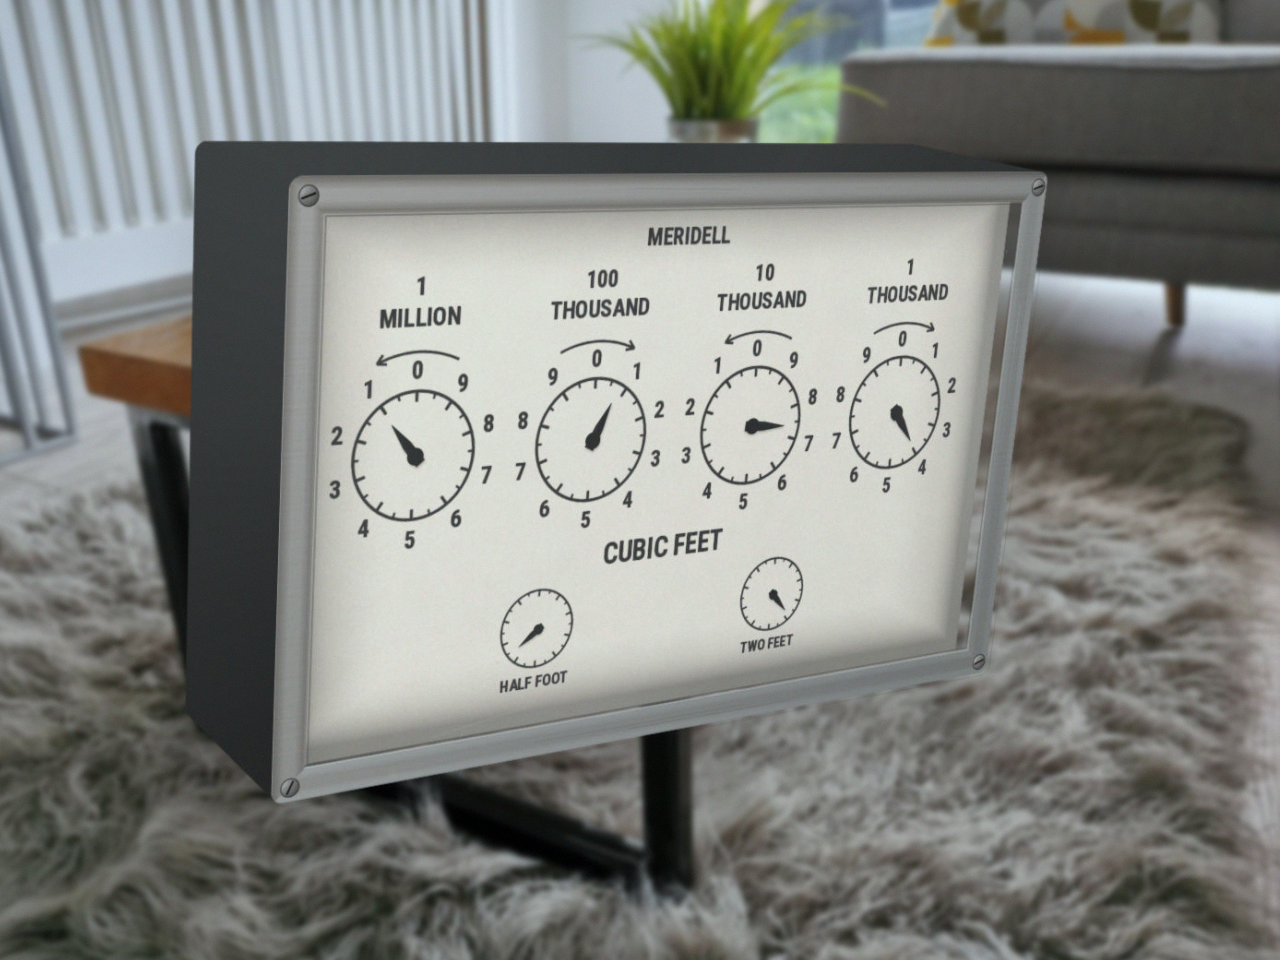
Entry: 107400 ft³
